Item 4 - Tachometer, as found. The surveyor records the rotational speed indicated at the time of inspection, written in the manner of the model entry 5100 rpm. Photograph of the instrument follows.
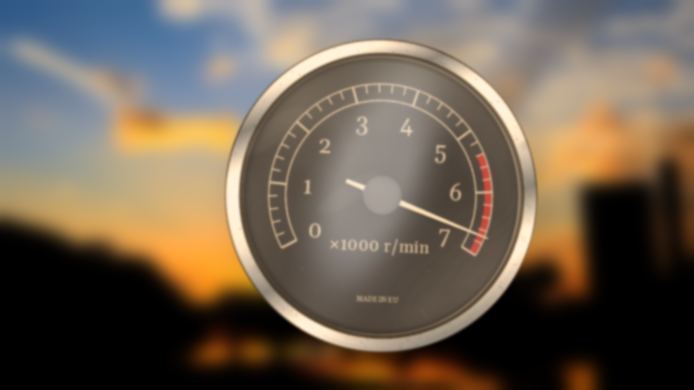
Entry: 6700 rpm
